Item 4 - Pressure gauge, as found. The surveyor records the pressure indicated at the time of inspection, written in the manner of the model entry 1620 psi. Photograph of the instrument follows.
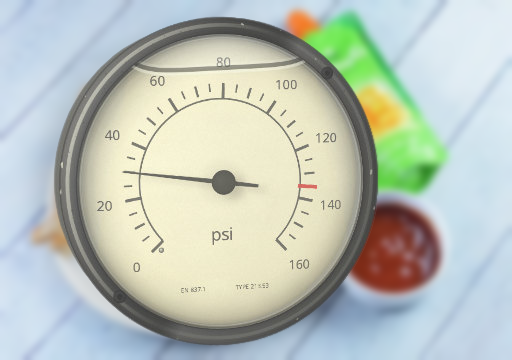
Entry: 30 psi
